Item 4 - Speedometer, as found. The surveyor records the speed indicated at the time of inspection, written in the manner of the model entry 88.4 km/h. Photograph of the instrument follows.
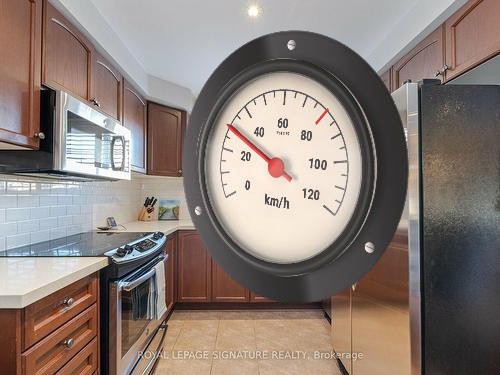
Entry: 30 km/h
